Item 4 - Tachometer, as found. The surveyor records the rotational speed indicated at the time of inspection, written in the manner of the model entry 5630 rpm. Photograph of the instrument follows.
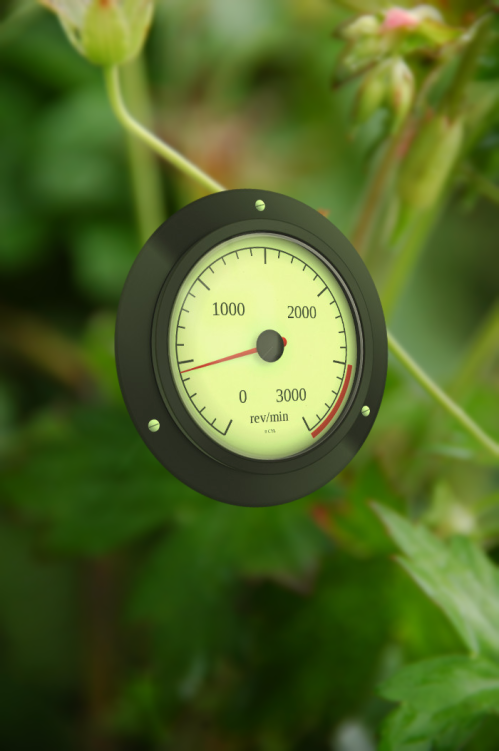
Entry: 450 rpm
